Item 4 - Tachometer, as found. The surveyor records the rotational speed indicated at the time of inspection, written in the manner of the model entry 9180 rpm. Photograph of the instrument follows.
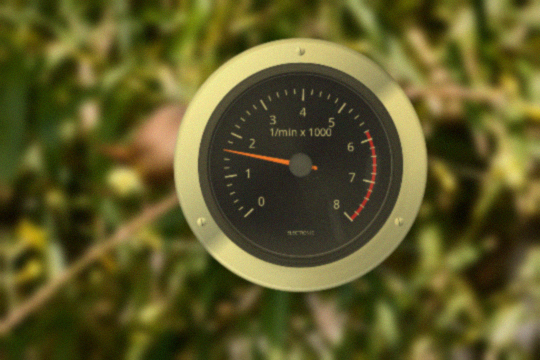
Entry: 1600 rpm
